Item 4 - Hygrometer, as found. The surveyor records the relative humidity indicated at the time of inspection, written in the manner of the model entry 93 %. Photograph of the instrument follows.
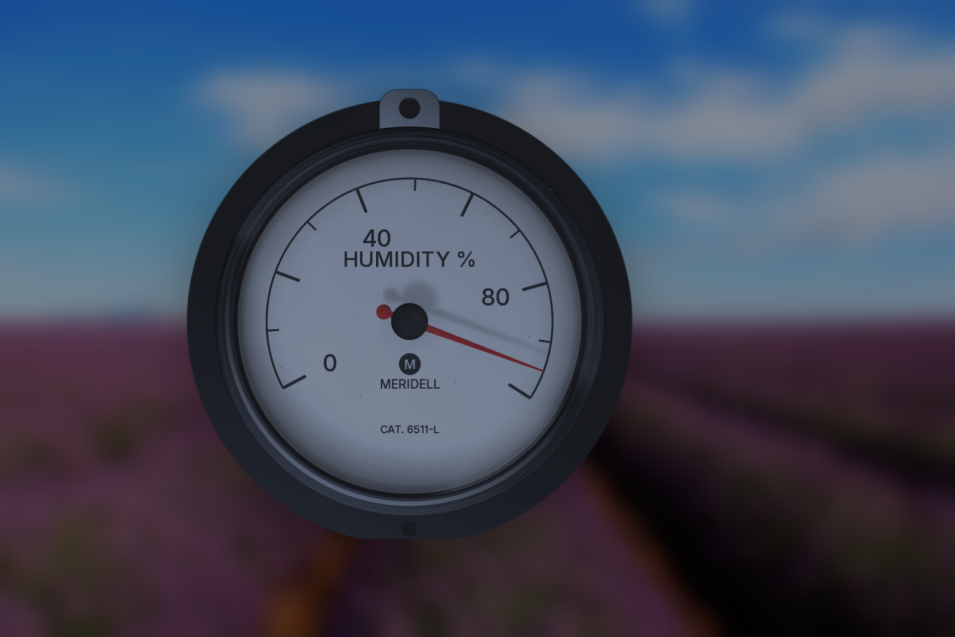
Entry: 95 %
